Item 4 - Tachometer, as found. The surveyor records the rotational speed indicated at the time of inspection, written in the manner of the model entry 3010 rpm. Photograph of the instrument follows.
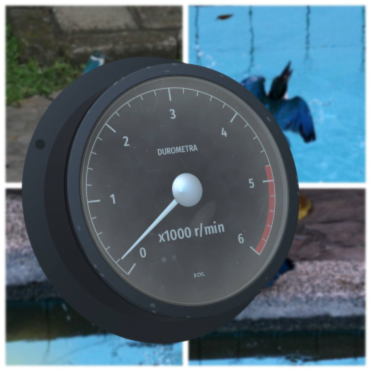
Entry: 200 rpm
